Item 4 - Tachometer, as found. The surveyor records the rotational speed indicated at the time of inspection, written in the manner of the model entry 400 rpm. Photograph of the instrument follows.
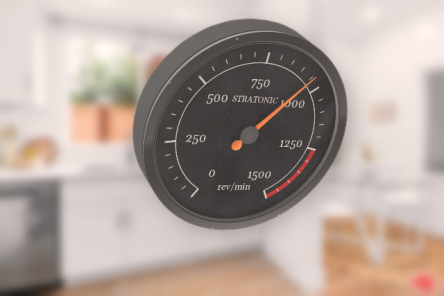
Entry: 950 rpm
